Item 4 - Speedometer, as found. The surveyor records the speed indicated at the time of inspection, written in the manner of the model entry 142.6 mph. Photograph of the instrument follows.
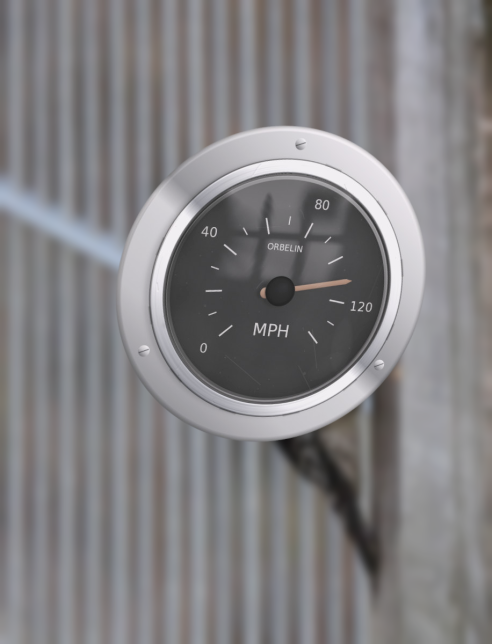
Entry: 110 mph
